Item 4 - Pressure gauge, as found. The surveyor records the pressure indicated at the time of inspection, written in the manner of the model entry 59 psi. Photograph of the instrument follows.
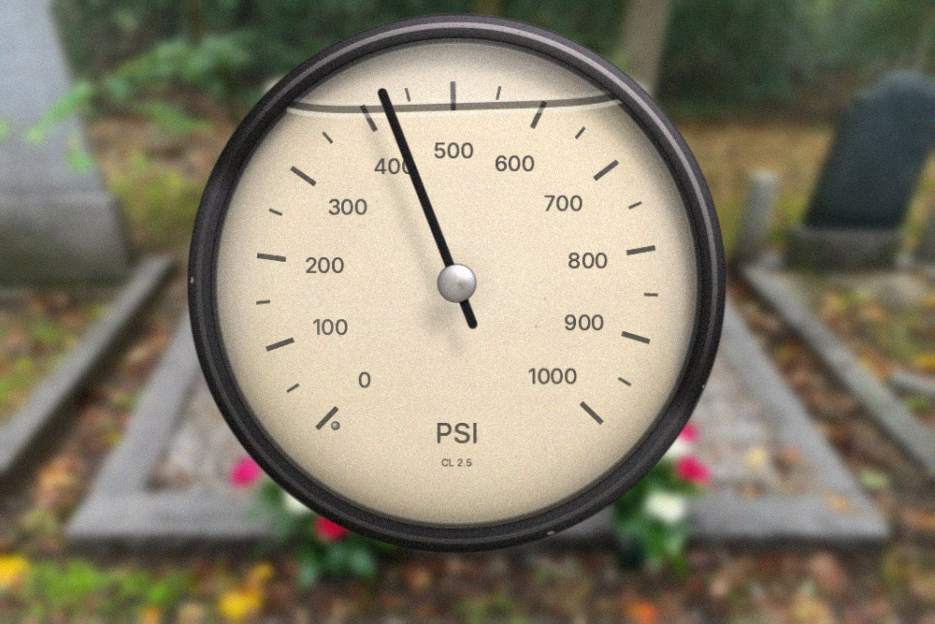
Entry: 425 psi
